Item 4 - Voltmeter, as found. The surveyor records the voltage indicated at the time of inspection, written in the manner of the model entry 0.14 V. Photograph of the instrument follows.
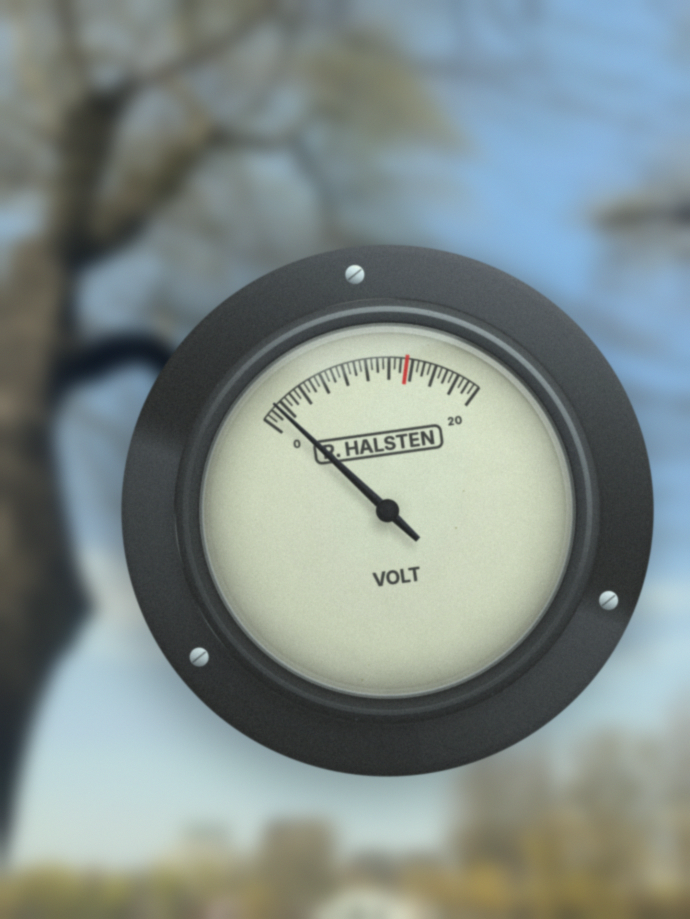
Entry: 1.5 V
